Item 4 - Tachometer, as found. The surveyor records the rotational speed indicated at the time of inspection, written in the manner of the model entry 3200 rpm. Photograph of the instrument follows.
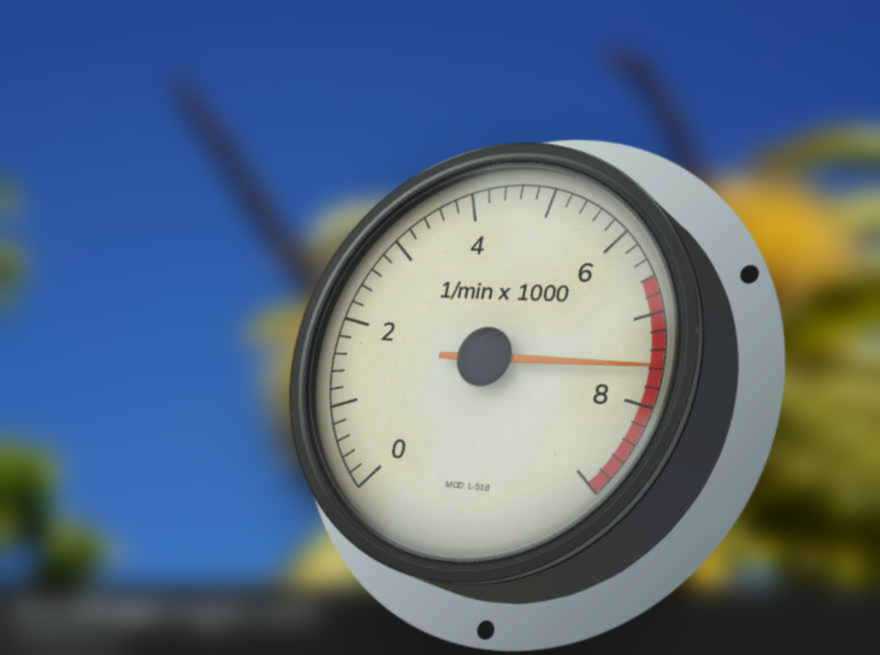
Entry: 7600 rpm
